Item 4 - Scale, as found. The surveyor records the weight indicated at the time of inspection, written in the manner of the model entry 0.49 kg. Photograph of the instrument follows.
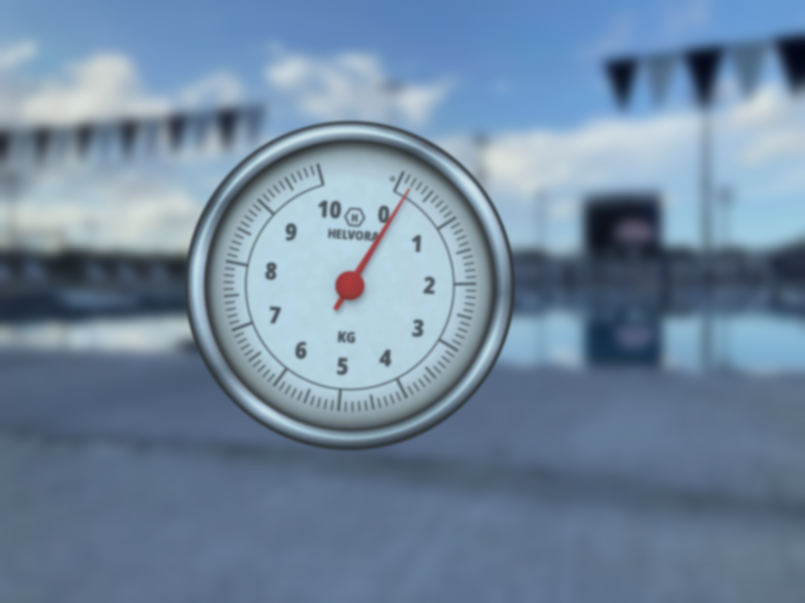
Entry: 0.2 kg
